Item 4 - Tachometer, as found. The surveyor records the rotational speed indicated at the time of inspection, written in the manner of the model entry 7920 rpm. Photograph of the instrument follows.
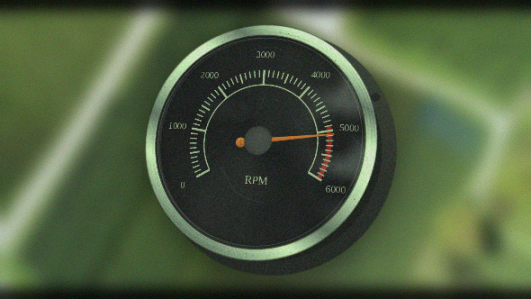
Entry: 5100 rpm
